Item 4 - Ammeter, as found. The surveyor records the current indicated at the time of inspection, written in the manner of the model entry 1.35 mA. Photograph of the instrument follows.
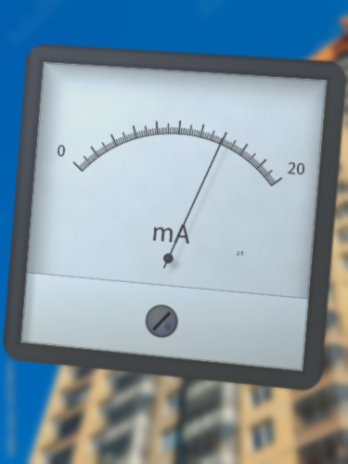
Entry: 14 mA
